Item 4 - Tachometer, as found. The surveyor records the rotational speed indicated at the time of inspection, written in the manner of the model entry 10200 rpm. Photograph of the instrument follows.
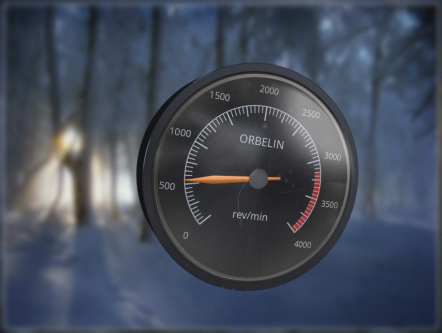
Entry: 550 rpm
